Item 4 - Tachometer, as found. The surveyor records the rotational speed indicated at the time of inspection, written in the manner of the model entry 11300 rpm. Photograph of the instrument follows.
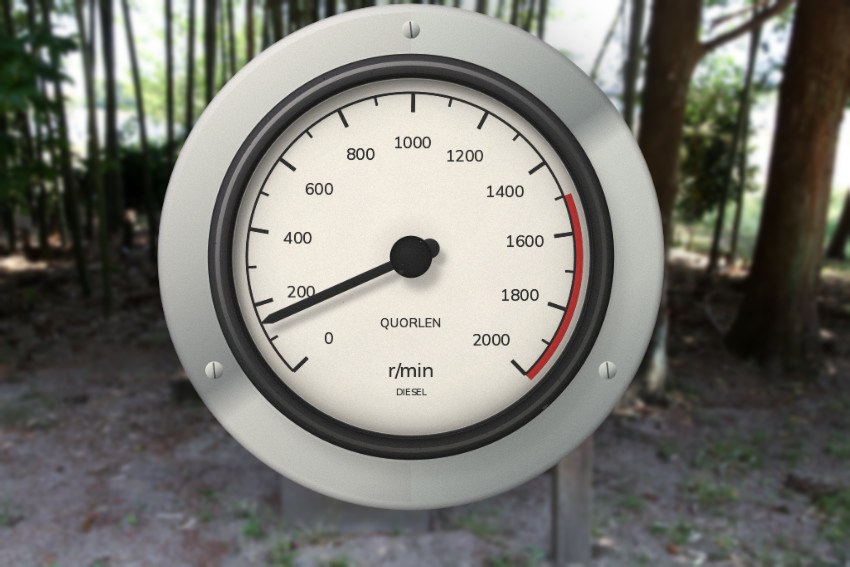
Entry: 150 rpm
